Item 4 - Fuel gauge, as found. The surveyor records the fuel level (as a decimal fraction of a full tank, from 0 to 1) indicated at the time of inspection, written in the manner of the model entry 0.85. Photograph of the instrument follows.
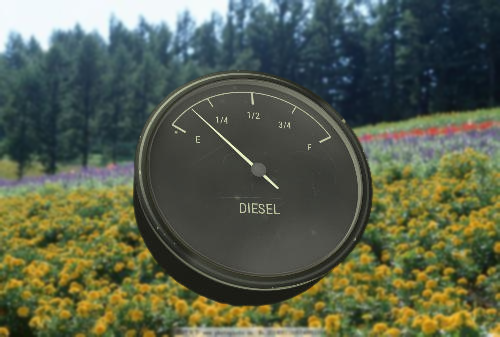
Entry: 0.125
